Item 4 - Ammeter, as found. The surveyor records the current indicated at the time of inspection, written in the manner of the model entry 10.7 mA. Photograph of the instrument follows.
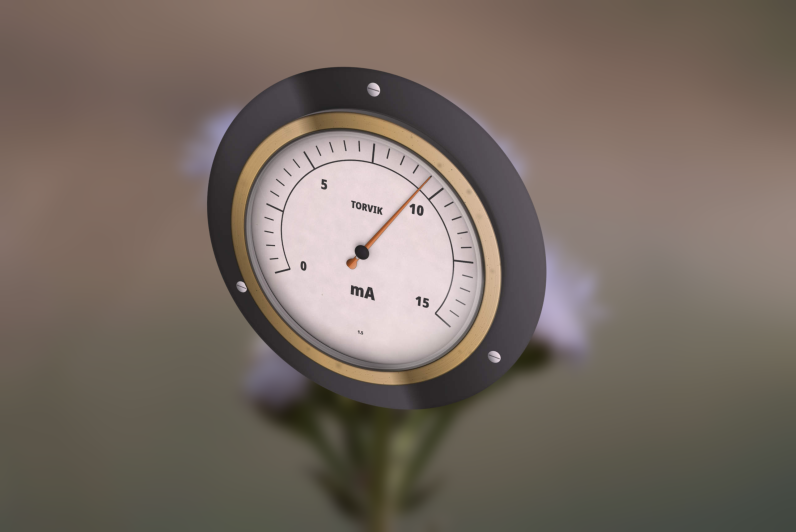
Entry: 9.5 mA
